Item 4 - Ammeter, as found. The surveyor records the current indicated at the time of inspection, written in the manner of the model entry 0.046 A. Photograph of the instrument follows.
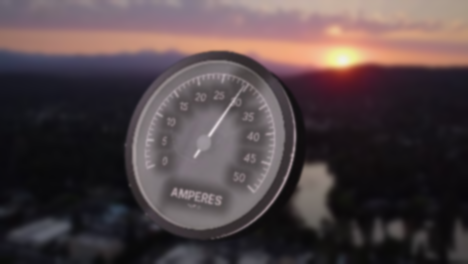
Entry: 30 A
